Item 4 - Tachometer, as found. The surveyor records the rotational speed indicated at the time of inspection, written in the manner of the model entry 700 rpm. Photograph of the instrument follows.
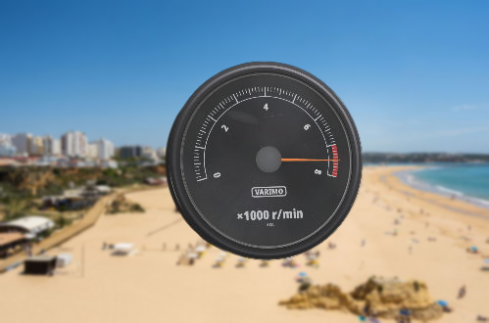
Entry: 7500 rpm
